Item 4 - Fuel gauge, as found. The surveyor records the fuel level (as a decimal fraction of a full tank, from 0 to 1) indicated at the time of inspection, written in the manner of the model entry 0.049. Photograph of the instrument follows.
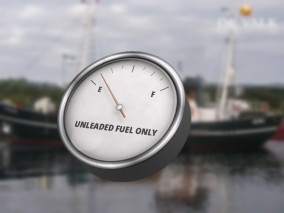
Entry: 0.125
